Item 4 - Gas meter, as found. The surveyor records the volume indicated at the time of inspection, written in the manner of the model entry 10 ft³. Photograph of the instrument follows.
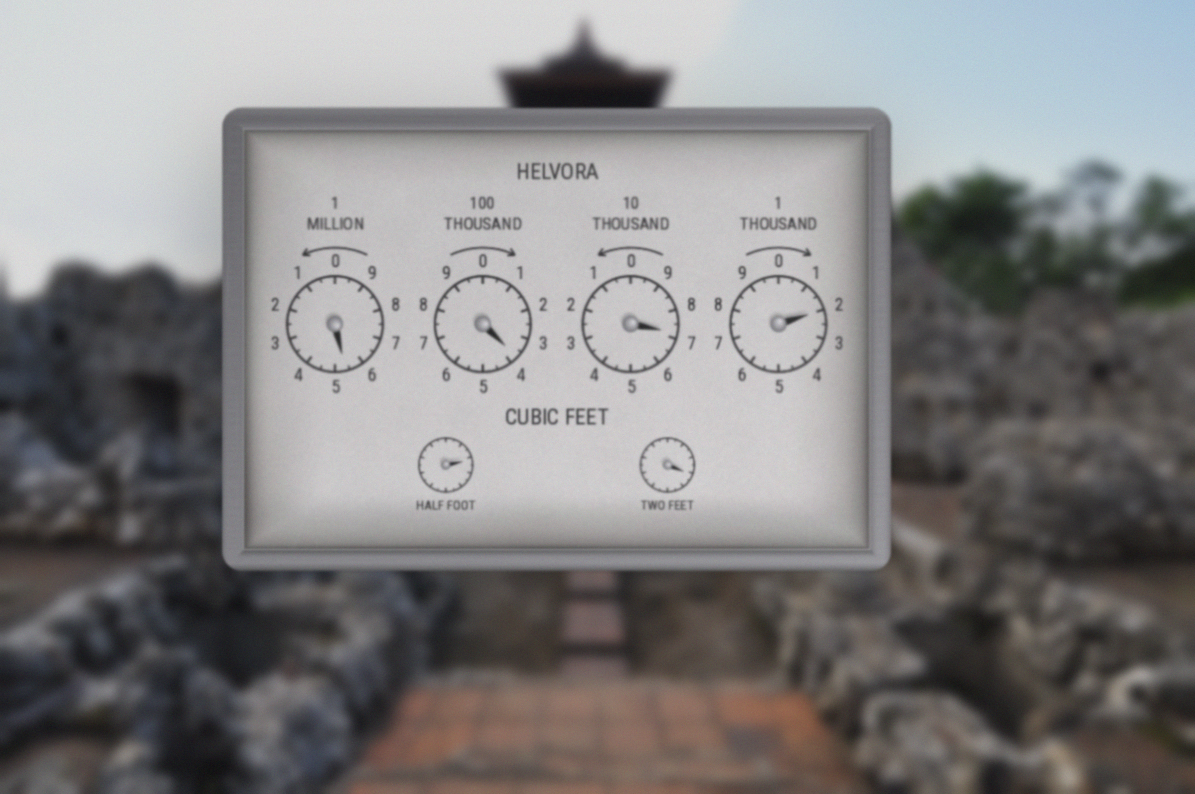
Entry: 537200 ft³
